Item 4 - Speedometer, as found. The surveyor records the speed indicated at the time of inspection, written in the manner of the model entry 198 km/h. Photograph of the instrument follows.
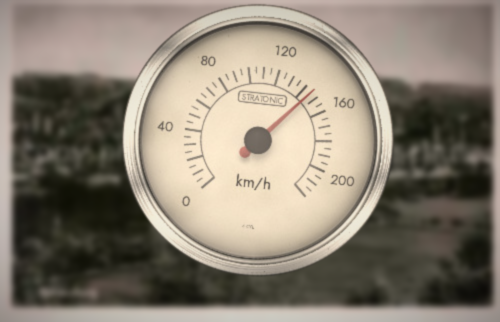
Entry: 145 km/h
